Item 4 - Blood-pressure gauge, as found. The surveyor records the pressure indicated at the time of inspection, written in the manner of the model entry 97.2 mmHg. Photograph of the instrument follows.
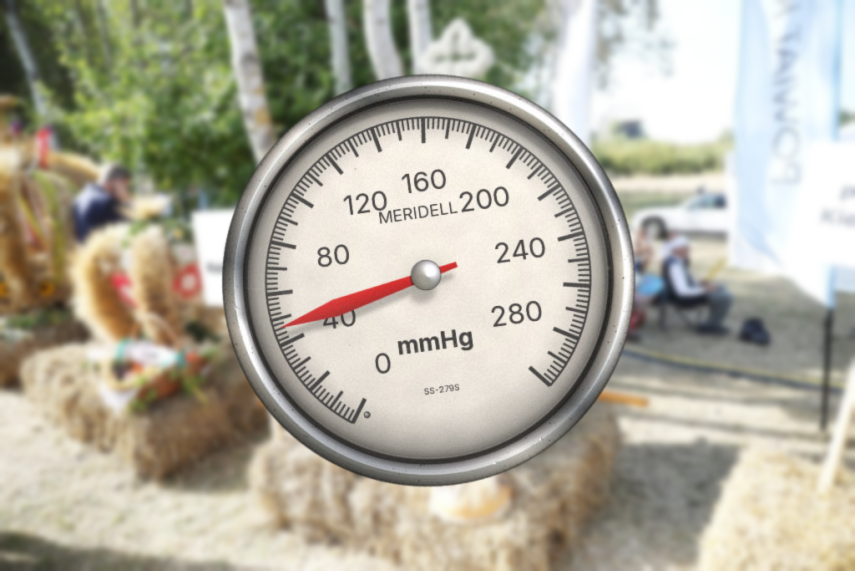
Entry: 46 mmHg
